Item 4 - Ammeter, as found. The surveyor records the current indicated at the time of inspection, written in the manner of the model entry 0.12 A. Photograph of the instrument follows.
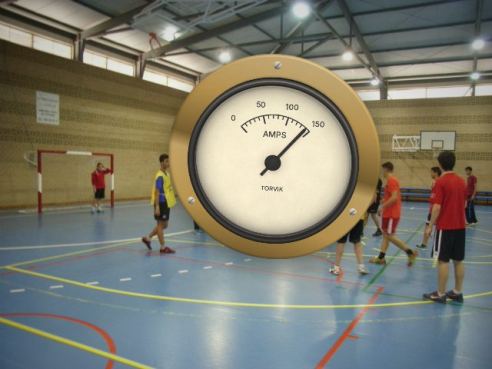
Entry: 140 A
